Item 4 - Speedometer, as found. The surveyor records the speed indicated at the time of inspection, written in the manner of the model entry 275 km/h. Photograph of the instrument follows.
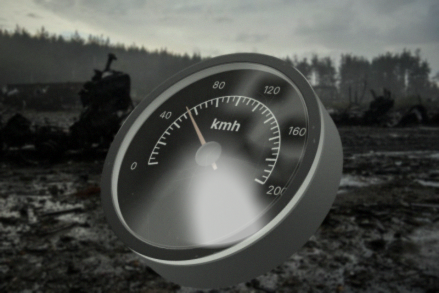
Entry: 55 km/h
